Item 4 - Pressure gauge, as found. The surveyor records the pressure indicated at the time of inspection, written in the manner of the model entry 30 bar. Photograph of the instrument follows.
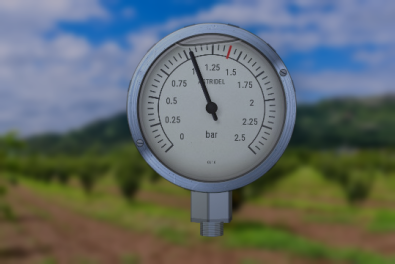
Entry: 1.05 bar
